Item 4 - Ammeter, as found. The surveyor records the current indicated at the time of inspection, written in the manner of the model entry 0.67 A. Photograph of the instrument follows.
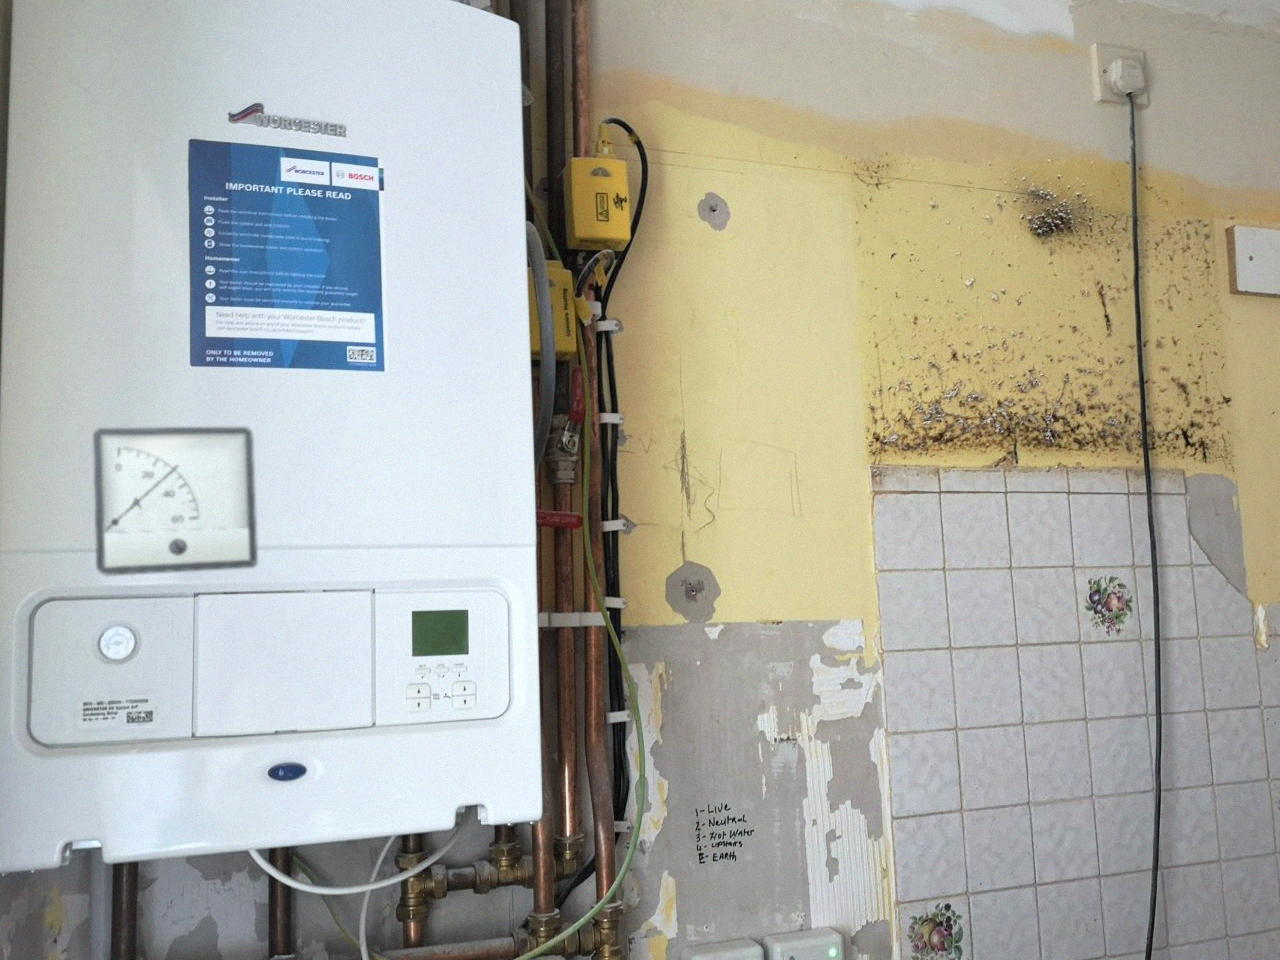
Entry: 30 A
